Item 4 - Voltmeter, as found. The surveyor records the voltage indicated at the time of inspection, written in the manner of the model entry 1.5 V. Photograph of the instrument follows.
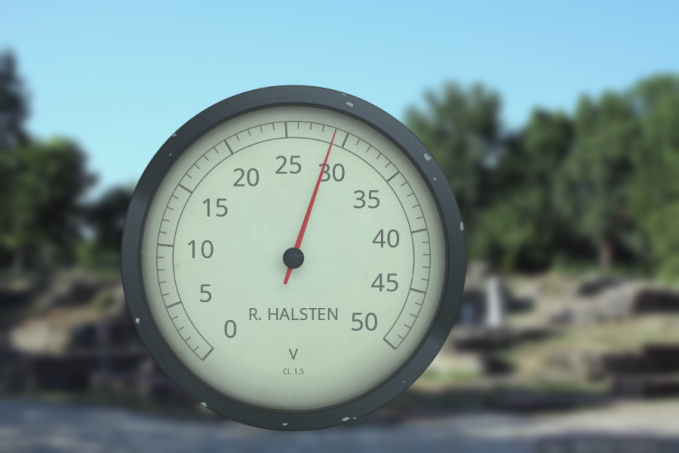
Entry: 29 V
